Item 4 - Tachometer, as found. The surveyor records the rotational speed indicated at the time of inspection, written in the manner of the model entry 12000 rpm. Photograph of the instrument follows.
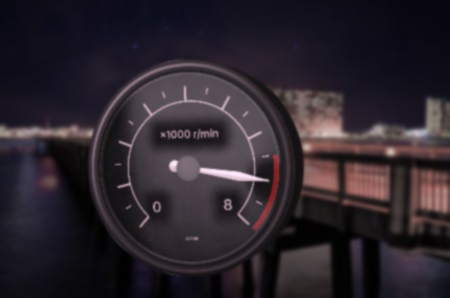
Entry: 7000 rpm
